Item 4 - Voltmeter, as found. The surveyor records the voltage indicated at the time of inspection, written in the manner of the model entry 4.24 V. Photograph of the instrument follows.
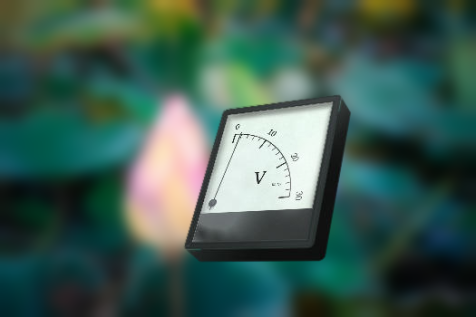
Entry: 2 V
